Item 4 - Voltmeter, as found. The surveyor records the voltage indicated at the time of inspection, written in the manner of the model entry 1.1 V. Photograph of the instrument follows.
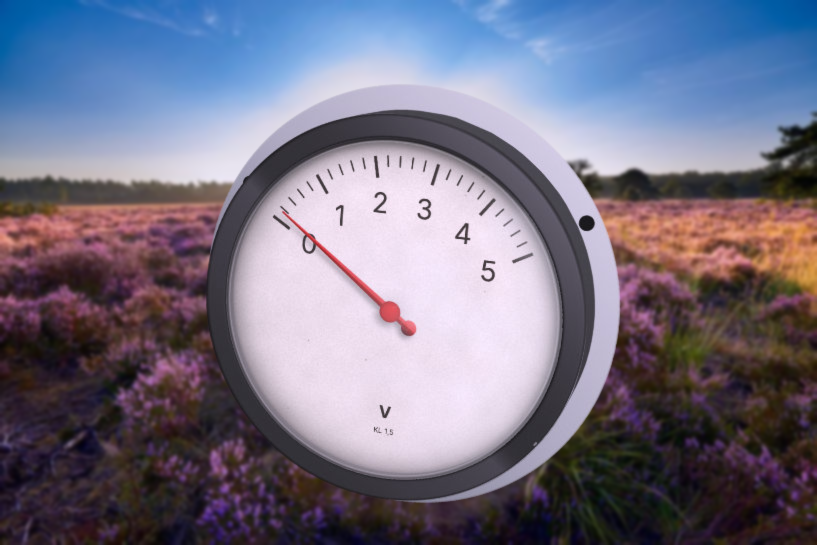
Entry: 0.2 V
